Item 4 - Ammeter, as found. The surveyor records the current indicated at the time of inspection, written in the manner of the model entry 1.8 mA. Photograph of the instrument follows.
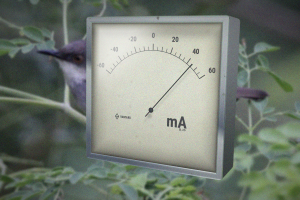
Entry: 45 mA
